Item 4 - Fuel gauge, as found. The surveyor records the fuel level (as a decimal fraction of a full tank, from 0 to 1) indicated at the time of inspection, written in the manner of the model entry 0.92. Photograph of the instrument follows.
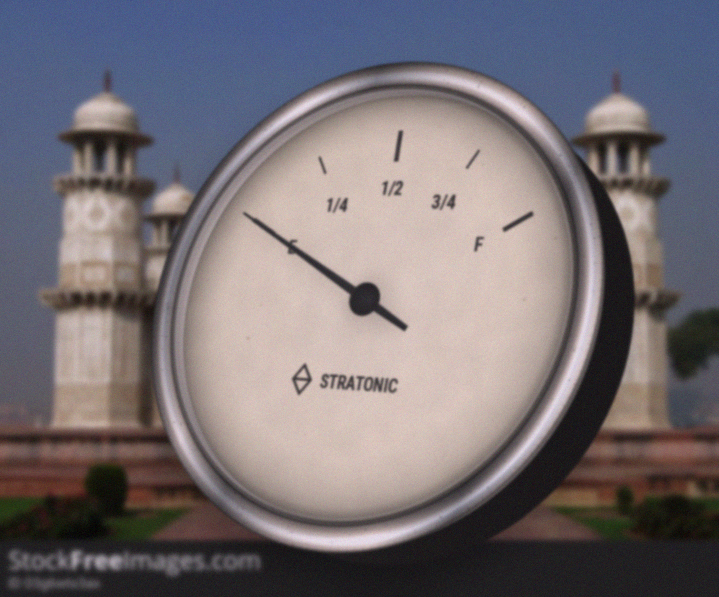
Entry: 0
